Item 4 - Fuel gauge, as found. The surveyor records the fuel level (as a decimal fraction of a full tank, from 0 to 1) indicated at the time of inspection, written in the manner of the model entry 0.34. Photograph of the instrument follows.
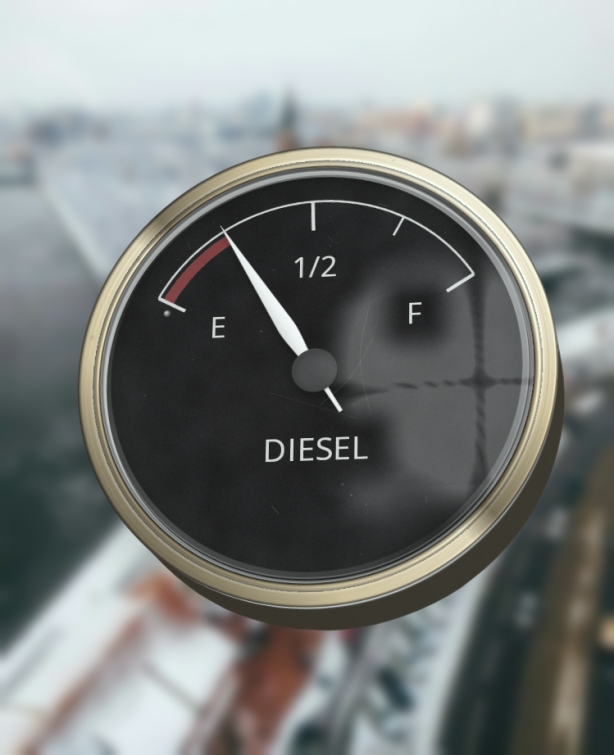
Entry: 0.25
